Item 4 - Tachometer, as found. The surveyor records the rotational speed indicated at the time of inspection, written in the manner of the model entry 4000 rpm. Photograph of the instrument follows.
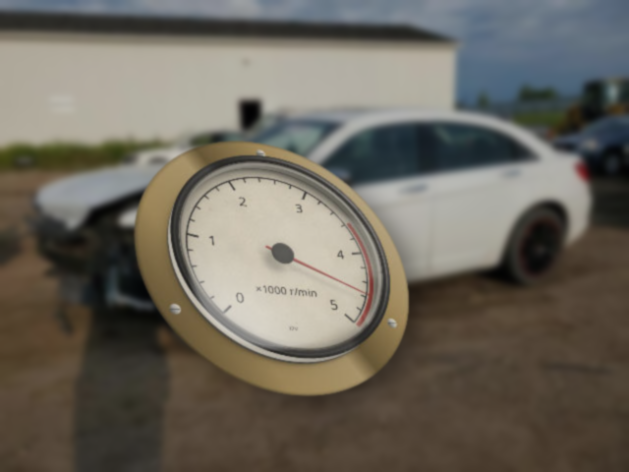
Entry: 4600 rpm
